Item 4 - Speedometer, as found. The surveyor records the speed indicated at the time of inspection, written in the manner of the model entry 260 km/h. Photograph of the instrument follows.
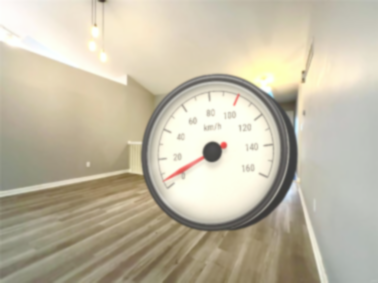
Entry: 5 km/h
